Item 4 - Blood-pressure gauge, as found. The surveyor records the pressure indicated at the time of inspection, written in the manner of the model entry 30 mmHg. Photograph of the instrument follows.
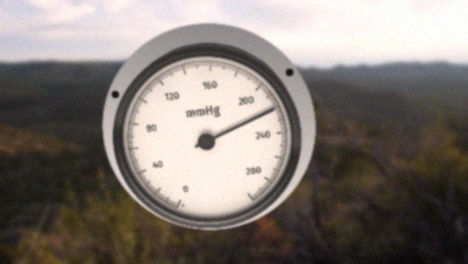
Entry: 220 mmHg
